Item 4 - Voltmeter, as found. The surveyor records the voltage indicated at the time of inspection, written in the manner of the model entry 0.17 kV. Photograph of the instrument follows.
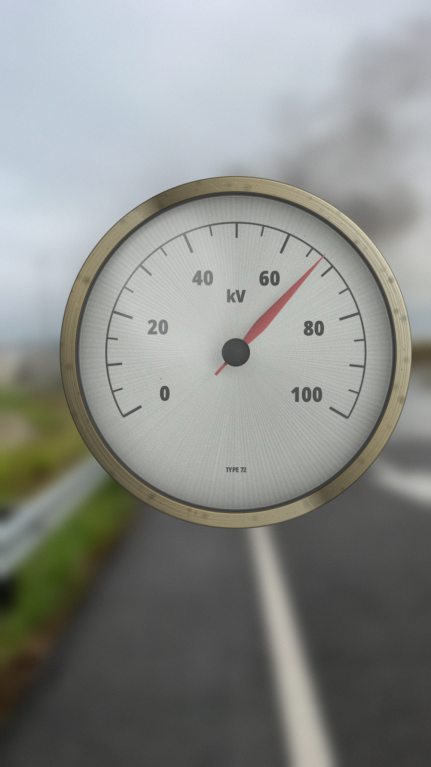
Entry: 67.5 kV
